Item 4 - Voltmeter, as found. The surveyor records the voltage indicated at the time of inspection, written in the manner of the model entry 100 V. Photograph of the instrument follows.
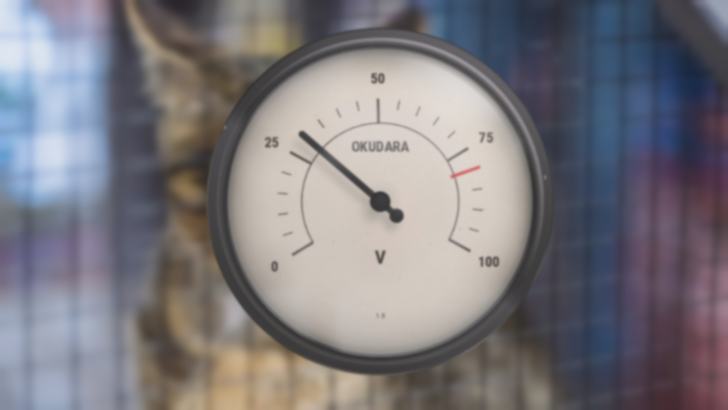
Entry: 30 V
